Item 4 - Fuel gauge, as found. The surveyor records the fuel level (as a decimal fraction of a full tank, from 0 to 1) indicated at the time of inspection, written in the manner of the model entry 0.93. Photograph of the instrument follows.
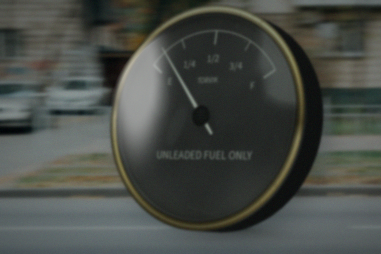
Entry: 0.125
